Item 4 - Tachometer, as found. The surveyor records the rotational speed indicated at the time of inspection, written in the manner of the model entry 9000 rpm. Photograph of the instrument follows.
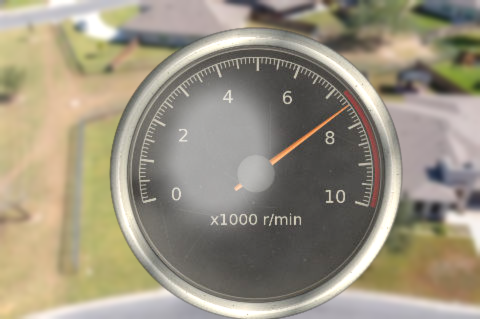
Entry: 7500 rpm
